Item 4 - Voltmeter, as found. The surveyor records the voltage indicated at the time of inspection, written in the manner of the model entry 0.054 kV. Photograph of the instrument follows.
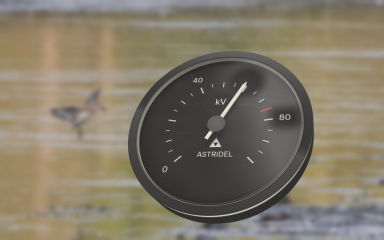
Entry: 60 kV
